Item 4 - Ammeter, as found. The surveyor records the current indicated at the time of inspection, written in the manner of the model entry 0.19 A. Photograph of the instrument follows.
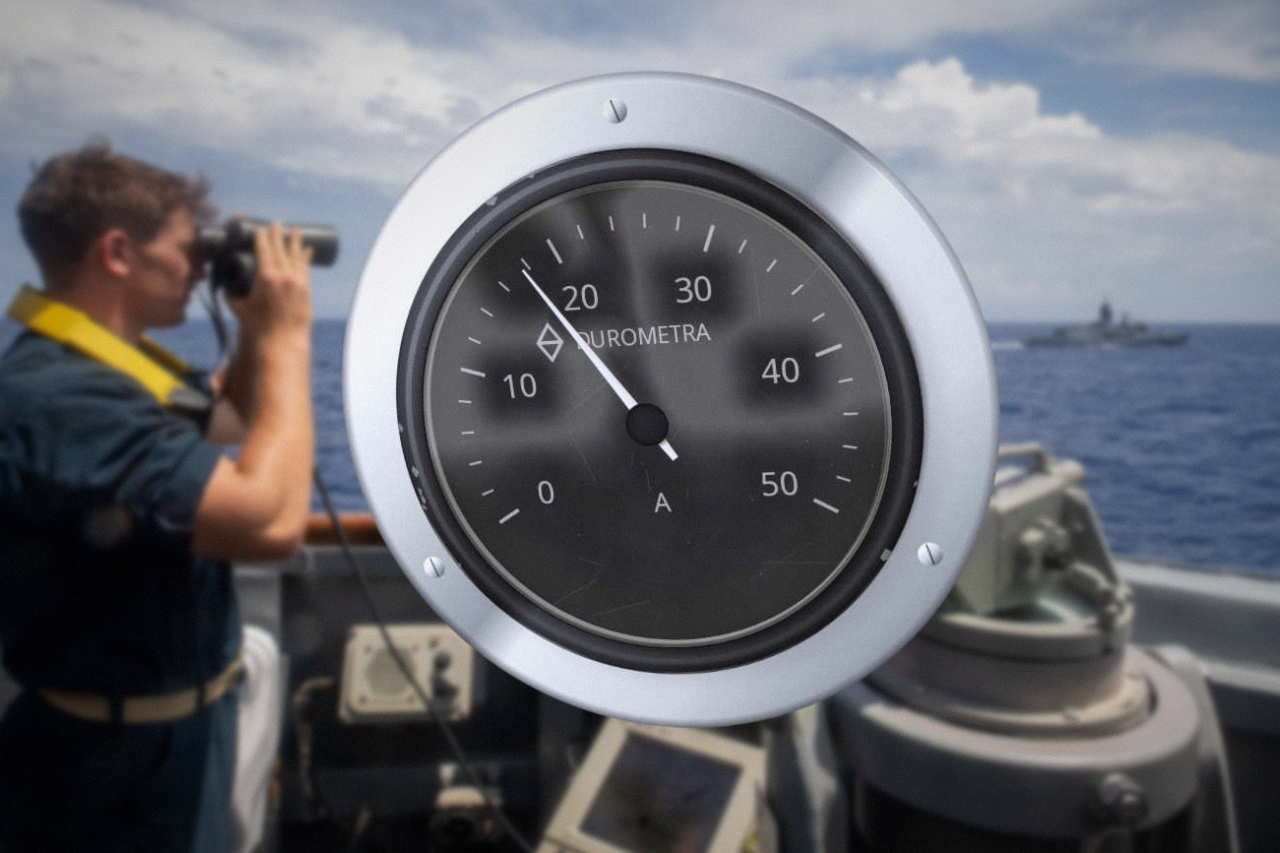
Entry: 18 A
